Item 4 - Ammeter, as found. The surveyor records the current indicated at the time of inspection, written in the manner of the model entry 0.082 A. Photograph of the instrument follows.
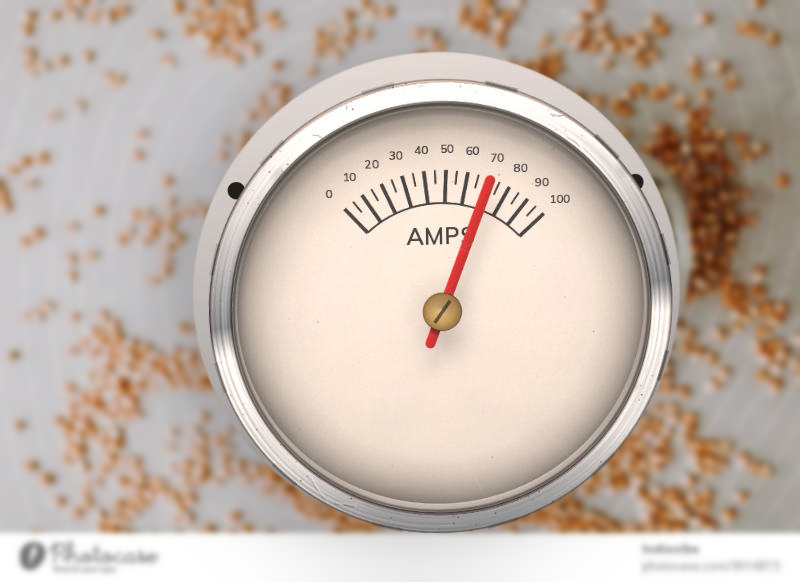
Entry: 70 A
